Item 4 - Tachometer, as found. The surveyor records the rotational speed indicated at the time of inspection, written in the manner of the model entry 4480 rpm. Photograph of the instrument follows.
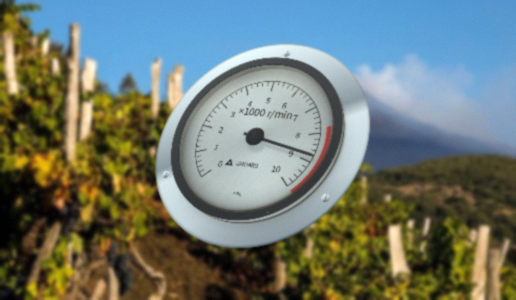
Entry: 8800 rpm
